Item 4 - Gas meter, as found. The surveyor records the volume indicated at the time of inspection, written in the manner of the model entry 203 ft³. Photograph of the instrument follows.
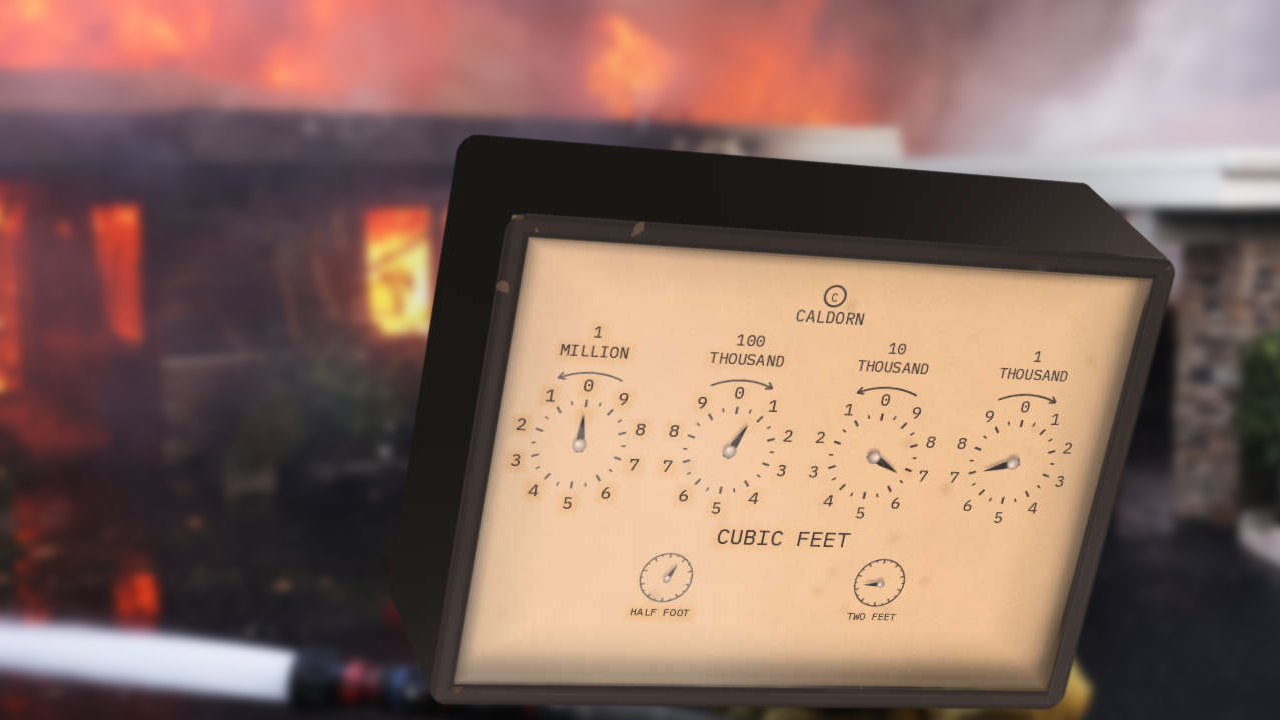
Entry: 6700 ft³
